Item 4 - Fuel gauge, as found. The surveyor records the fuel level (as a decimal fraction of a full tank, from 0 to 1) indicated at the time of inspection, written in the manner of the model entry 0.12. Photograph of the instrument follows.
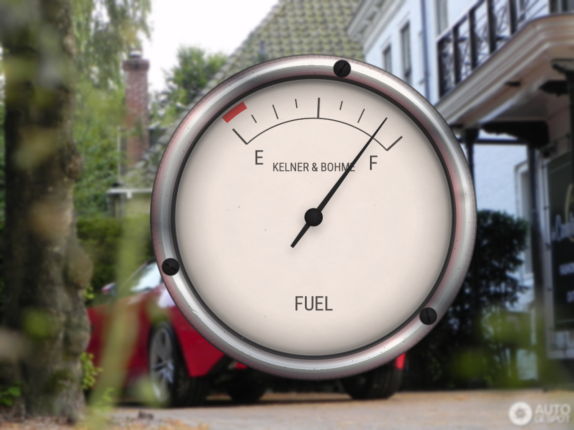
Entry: 0.875
